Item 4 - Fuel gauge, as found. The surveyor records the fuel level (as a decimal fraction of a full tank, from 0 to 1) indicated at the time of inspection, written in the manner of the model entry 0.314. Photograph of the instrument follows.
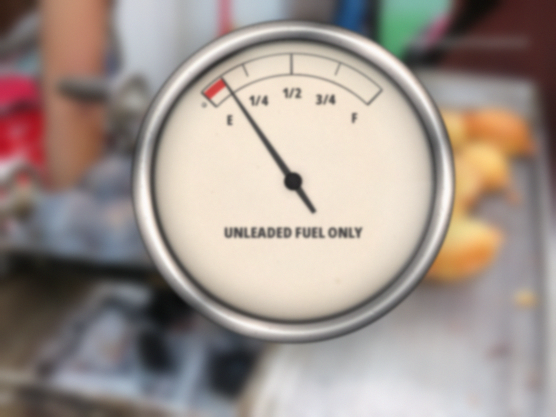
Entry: 0.125
